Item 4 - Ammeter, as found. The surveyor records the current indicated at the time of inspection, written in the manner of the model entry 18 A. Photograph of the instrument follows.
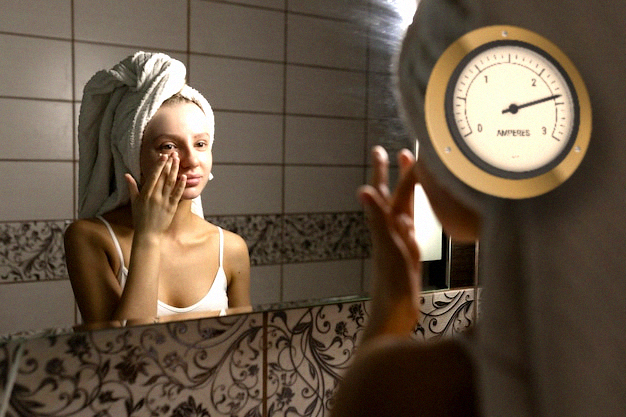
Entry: 2.4 A
